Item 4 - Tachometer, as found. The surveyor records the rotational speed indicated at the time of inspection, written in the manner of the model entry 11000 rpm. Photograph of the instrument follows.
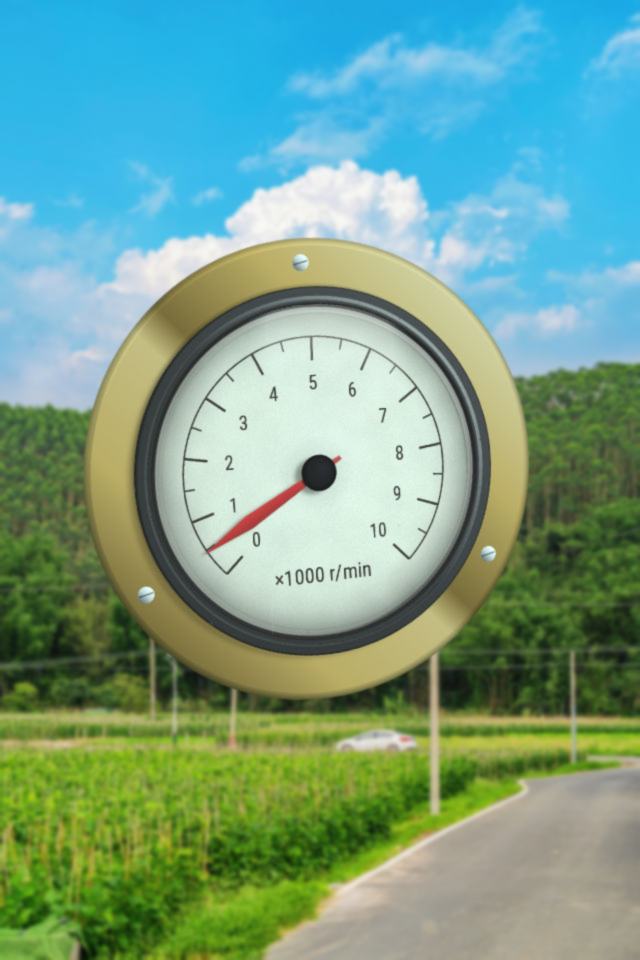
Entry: 500 rpm
